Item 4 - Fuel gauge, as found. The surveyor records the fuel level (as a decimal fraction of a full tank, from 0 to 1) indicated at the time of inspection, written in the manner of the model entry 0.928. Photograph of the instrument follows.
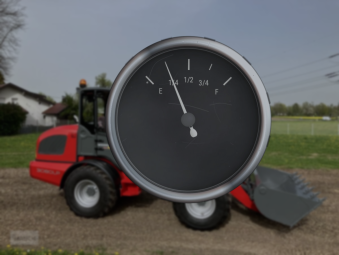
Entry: 0.25
